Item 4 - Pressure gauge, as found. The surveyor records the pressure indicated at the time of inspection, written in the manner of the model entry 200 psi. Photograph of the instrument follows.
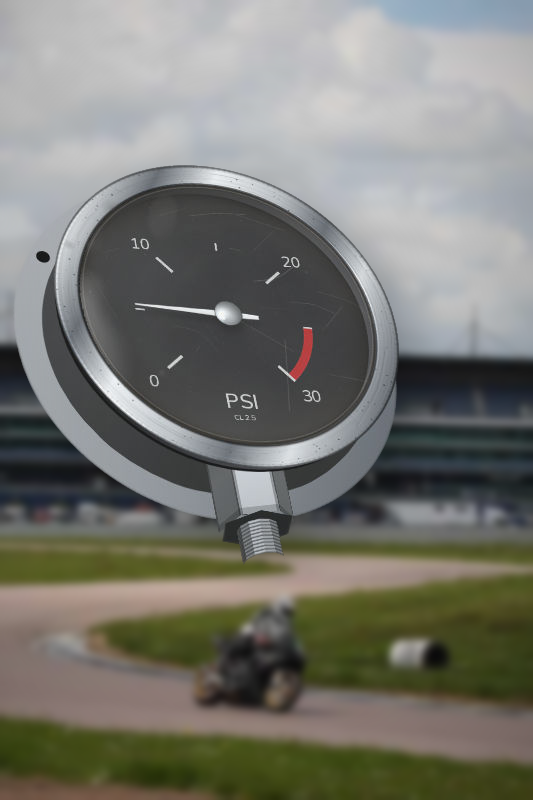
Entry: 5 psi
